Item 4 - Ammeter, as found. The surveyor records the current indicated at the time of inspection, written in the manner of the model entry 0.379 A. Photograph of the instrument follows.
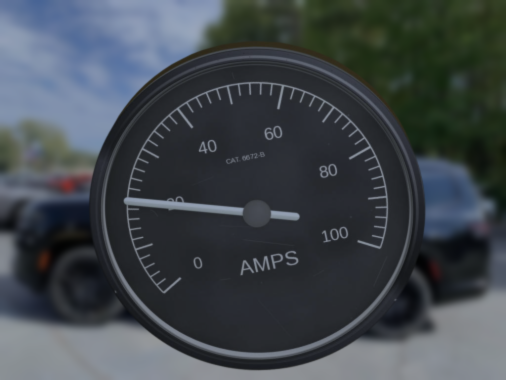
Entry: 20 A
